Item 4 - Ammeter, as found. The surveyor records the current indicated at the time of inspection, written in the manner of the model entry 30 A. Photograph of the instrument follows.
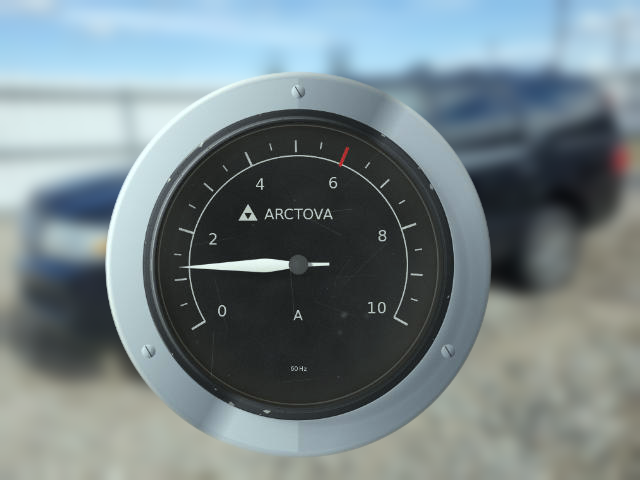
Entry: 1.25 A
